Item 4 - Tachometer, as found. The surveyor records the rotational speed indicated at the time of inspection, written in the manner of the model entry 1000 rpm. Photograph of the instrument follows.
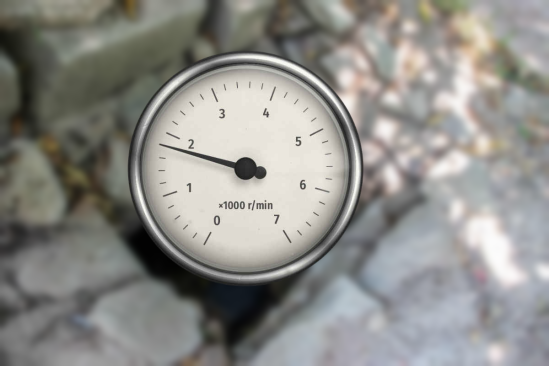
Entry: 1800 rpm
